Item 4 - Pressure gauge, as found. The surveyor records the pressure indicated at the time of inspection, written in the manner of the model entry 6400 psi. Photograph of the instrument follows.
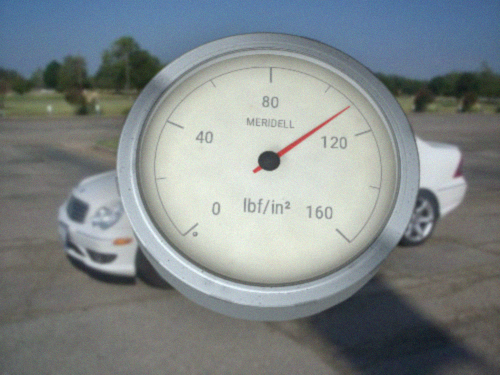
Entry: 110 psi
